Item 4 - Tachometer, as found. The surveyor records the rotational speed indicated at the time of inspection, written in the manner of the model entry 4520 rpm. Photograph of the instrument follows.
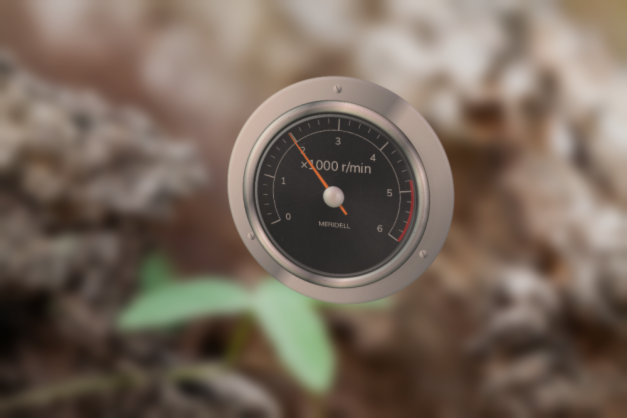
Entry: 2000 rpm
